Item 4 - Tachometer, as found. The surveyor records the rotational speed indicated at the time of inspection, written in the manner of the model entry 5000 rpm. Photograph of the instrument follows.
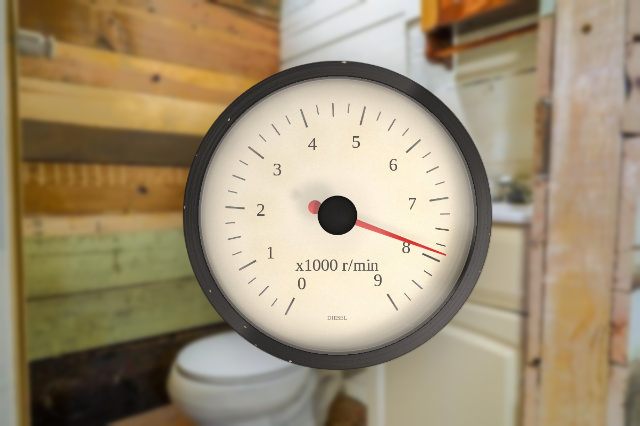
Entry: 7875 rpm
